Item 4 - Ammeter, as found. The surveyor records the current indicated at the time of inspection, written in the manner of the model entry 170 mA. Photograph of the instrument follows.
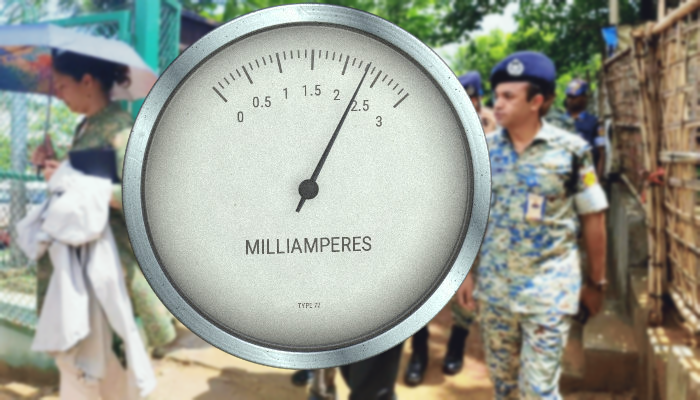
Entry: 2.3 mA
